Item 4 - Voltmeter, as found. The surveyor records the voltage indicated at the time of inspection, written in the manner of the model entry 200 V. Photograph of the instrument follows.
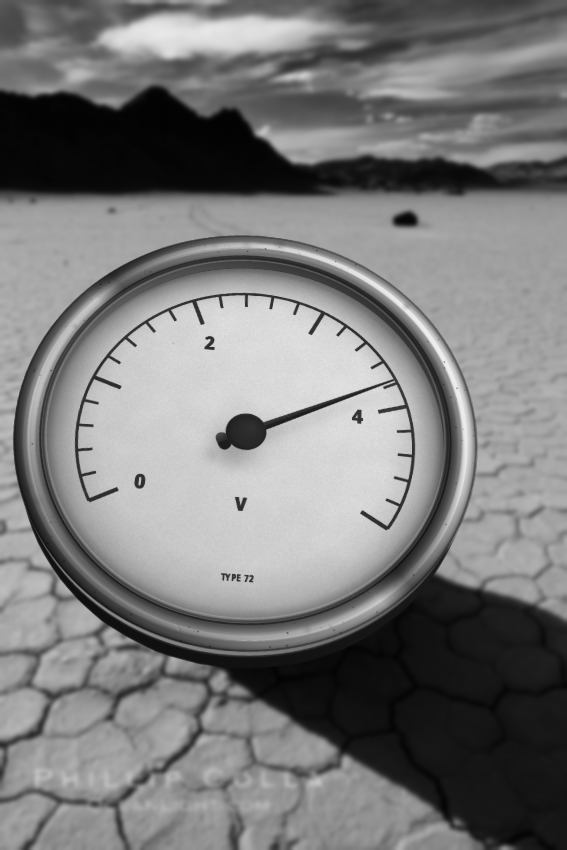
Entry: 3.8 V
